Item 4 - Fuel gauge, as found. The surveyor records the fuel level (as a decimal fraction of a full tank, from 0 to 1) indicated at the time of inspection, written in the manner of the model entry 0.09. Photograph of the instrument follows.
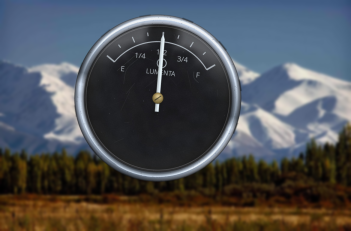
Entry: 0.5
